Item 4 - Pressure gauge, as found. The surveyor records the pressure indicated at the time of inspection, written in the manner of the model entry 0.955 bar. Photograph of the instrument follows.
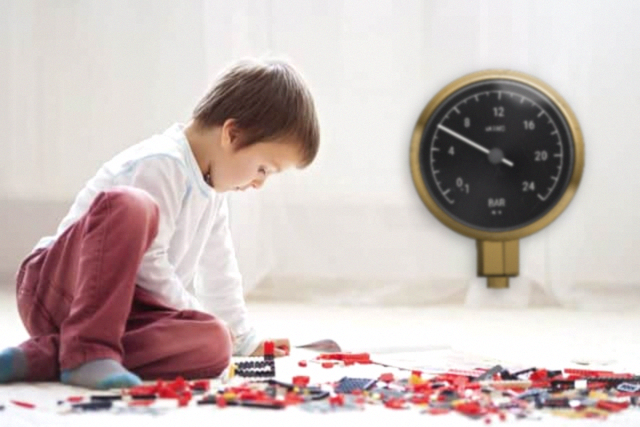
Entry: 6 bar
